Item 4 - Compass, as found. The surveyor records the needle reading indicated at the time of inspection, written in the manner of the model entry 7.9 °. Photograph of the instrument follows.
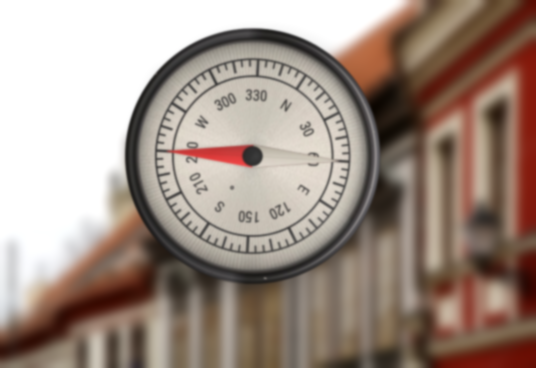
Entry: 240 °
